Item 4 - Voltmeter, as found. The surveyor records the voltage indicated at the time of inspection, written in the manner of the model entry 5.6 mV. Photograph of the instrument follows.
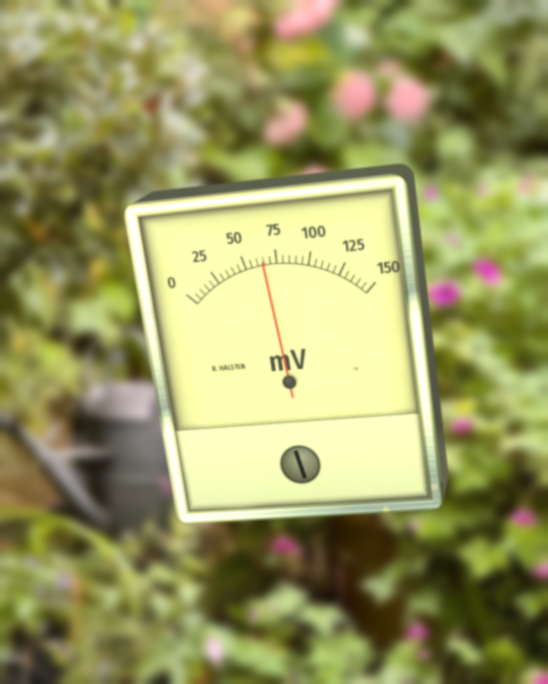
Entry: 65 mV
